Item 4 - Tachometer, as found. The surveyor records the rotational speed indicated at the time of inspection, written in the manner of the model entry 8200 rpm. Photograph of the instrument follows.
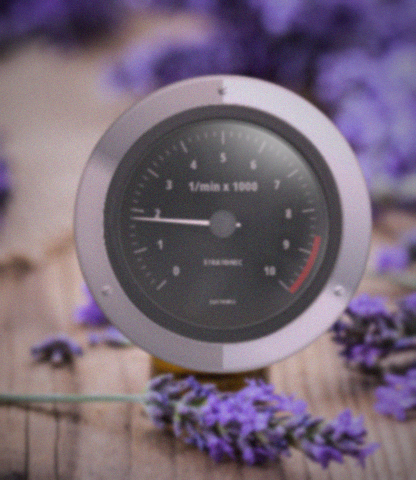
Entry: 1800 rpm
